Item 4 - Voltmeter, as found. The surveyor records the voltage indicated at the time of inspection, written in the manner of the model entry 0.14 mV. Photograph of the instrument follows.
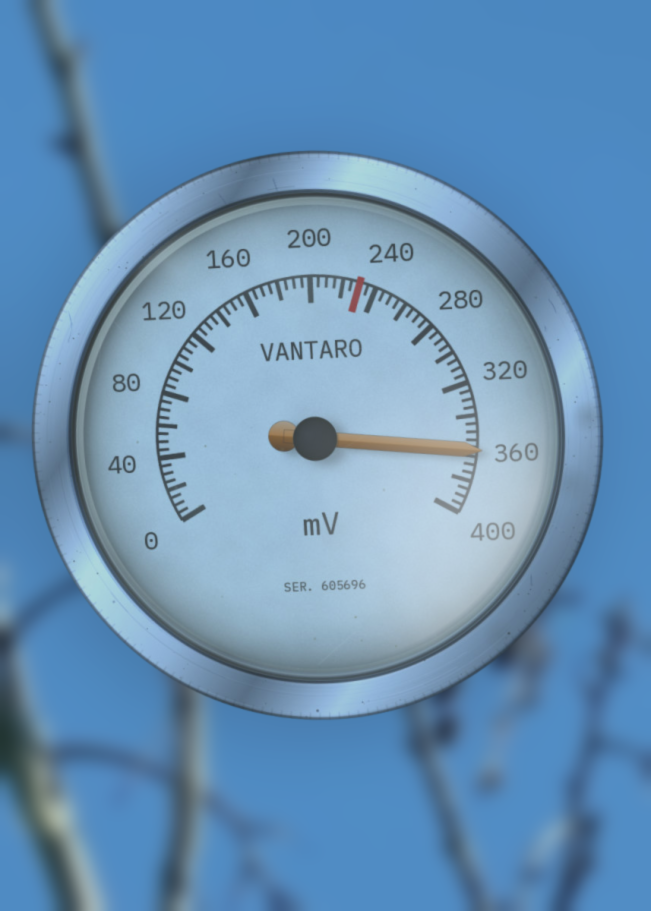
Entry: 360 mV
